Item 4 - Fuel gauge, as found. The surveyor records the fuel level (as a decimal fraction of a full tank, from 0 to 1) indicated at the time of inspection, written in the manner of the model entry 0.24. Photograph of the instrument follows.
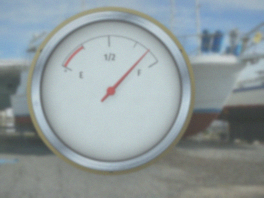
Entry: 0.875
